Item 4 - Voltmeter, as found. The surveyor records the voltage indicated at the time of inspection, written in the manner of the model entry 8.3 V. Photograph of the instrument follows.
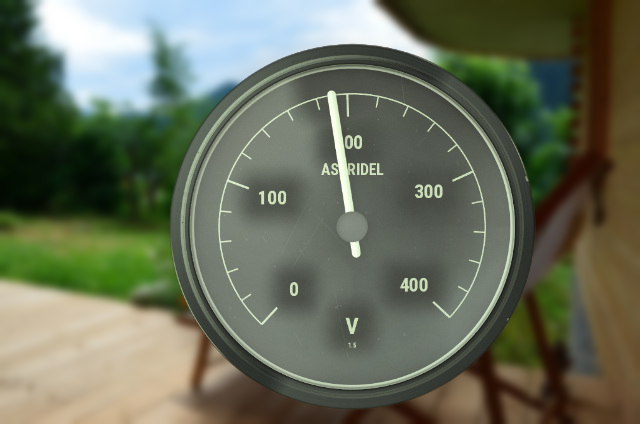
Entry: 190 V
